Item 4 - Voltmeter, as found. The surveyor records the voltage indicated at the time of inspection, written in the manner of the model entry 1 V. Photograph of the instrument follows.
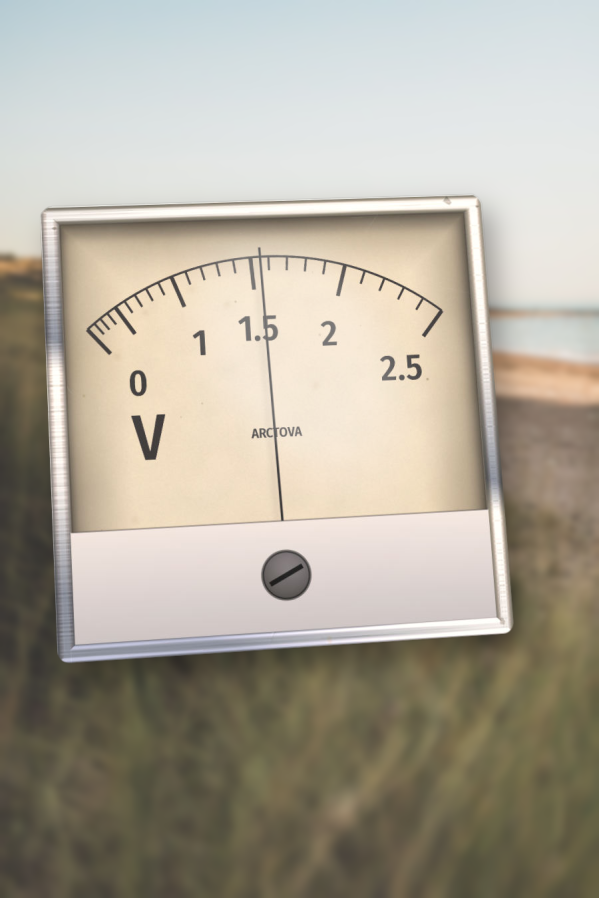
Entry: 1.55 V
